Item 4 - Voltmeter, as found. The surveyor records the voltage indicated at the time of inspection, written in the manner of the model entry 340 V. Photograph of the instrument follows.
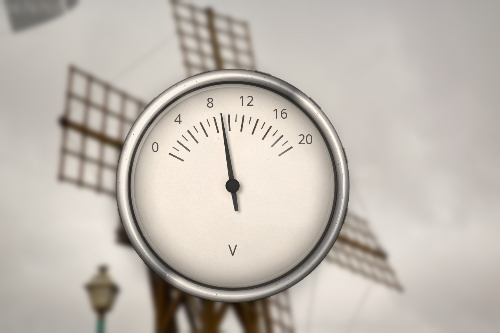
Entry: 9 V
